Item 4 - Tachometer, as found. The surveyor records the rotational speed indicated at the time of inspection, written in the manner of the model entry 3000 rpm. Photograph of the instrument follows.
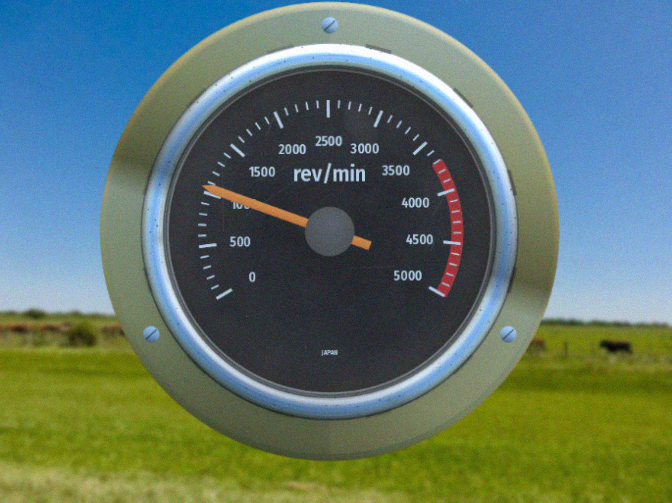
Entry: 1050 rpm
